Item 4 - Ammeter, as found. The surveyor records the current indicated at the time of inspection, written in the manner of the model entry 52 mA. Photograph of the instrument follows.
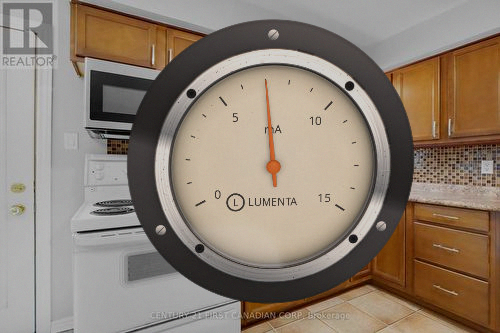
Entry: 7 mA
